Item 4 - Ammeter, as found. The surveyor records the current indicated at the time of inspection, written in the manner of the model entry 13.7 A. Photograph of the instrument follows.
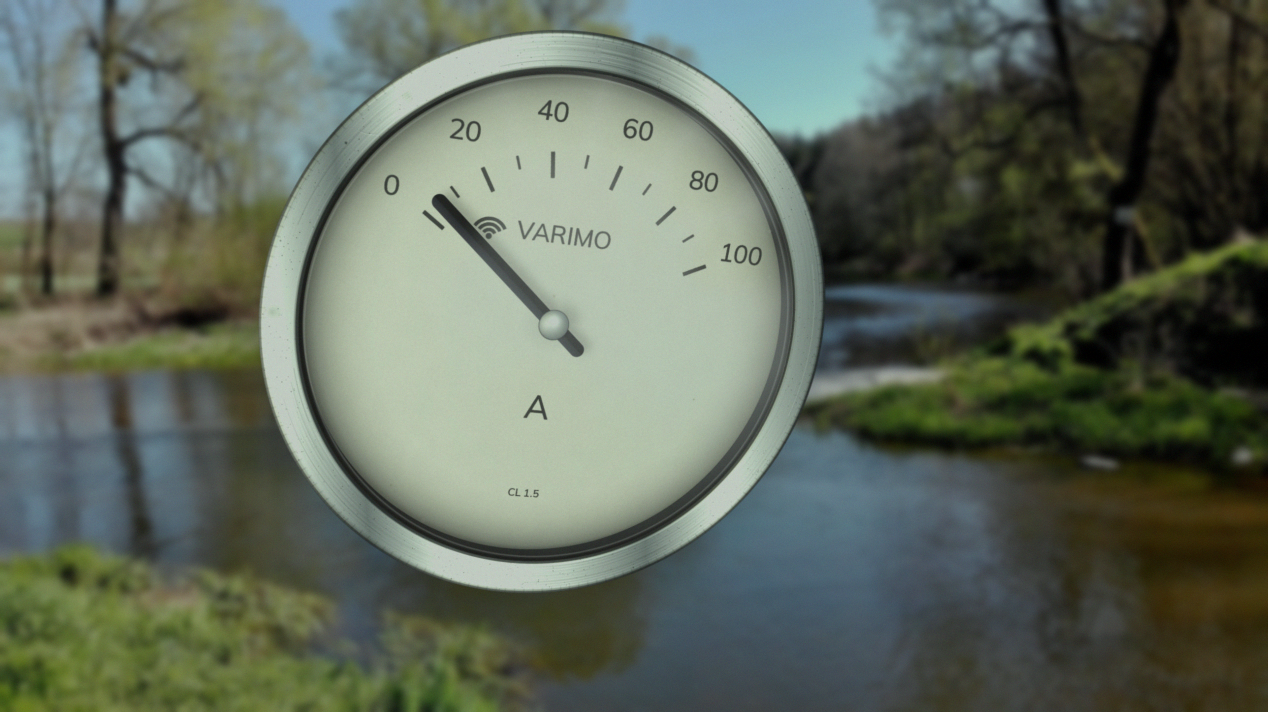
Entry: 5 A
